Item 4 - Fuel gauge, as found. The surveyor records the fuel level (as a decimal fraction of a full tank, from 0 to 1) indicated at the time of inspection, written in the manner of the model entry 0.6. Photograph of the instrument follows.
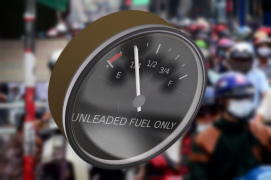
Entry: 0.25
